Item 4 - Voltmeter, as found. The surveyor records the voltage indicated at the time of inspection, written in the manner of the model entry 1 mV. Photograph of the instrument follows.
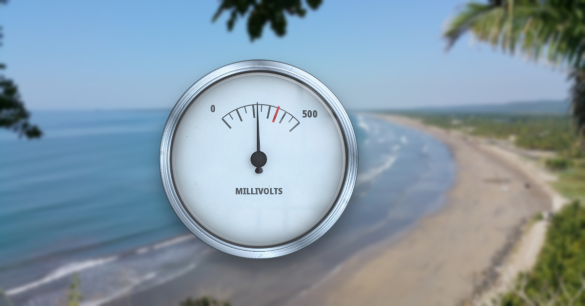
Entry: 225 mV
